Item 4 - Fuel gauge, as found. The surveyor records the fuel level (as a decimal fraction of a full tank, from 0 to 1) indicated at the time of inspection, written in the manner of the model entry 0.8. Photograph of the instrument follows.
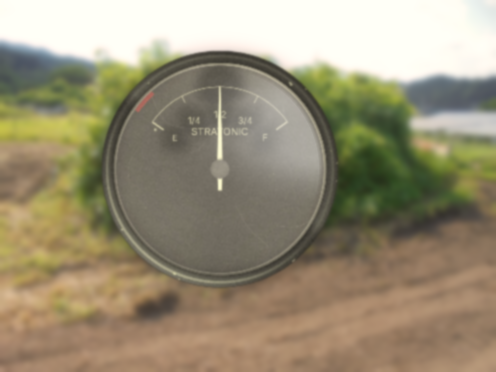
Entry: 0.5
